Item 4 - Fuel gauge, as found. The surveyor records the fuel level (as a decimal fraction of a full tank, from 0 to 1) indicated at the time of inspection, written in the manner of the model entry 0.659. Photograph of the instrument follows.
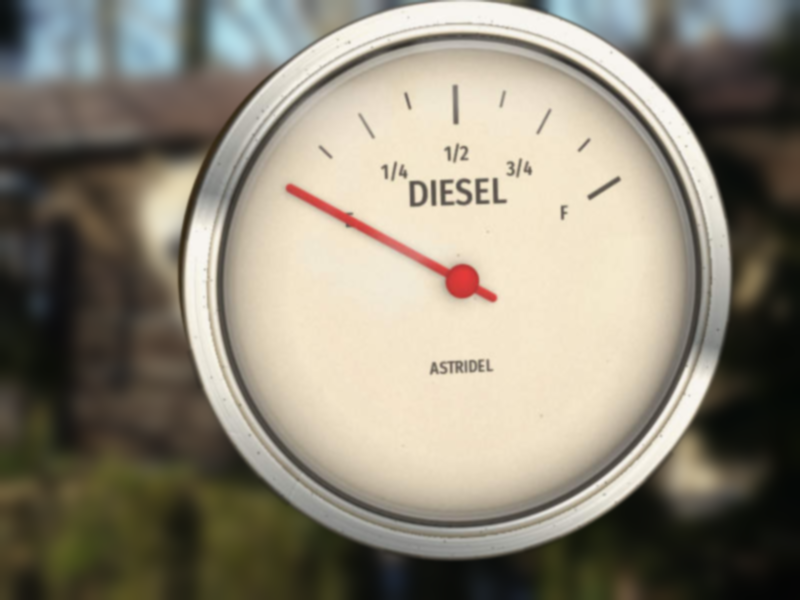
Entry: 0
